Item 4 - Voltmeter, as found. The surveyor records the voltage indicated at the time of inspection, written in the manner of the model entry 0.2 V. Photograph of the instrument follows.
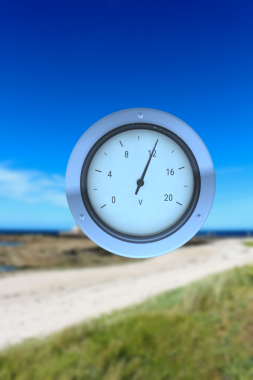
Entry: 12 V
